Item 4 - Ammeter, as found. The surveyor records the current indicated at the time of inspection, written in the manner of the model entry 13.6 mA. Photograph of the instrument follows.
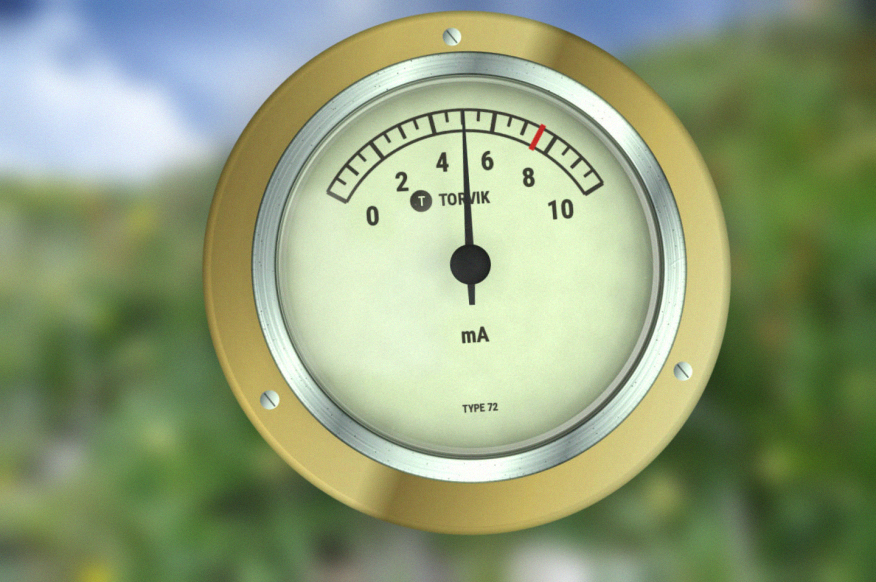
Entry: 5 mA
